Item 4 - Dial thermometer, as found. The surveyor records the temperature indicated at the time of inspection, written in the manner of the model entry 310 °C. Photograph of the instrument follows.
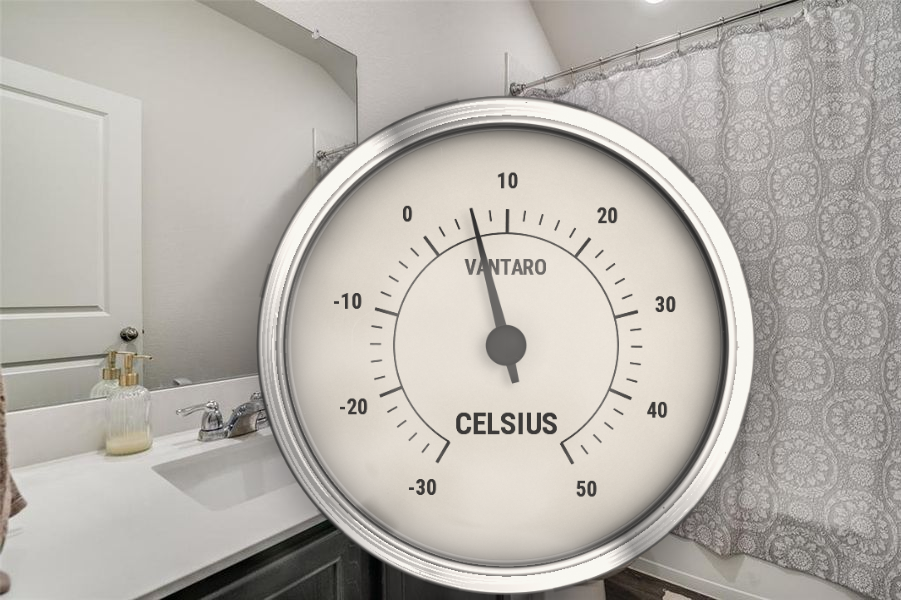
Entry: 6 °C
